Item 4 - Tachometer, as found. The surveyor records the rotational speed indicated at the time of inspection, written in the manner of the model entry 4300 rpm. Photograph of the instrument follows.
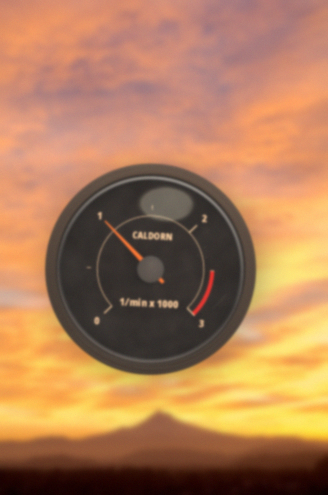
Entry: 1000 rpm
